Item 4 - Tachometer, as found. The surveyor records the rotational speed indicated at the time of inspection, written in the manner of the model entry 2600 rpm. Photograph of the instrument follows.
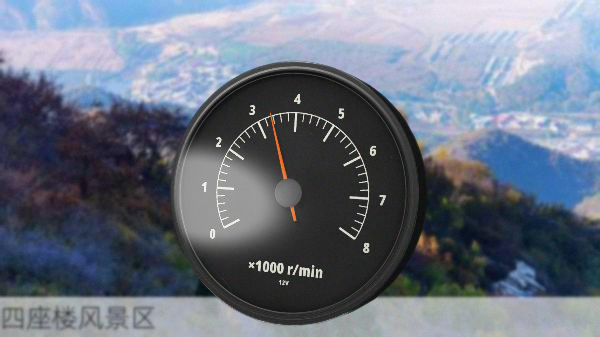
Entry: 3400 rpm
